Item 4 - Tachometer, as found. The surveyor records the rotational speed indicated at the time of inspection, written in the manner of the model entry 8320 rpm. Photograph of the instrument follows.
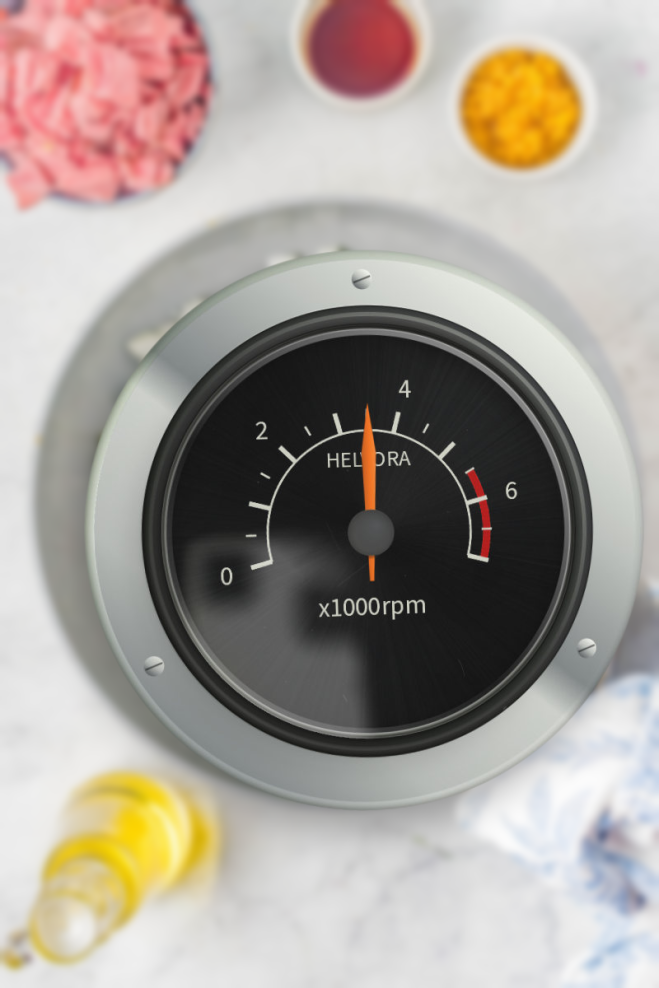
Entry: 3500 rpm
